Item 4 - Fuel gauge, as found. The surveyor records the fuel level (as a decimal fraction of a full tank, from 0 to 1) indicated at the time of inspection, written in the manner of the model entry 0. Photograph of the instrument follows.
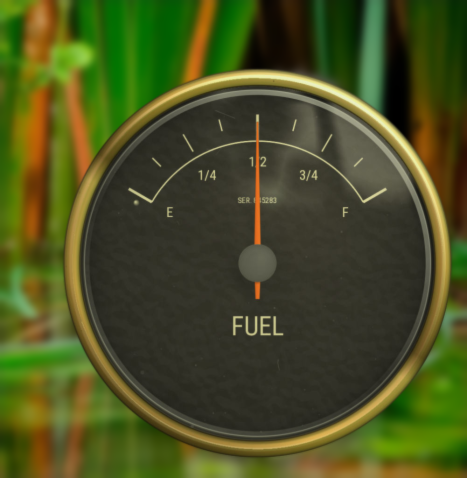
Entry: 0.5
